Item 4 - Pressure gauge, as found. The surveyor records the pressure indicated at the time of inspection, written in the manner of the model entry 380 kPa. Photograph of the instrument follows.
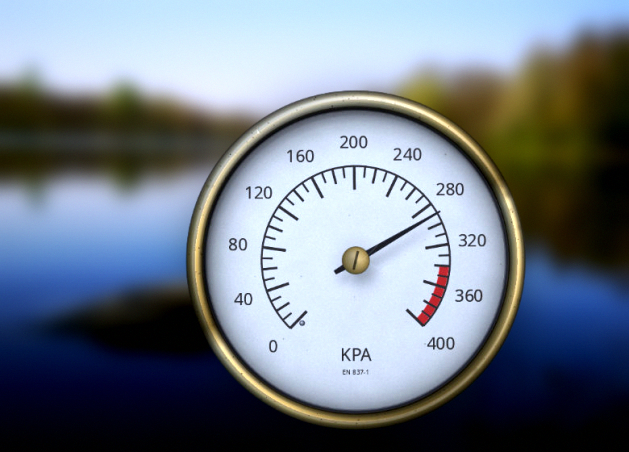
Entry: 290 kPa
